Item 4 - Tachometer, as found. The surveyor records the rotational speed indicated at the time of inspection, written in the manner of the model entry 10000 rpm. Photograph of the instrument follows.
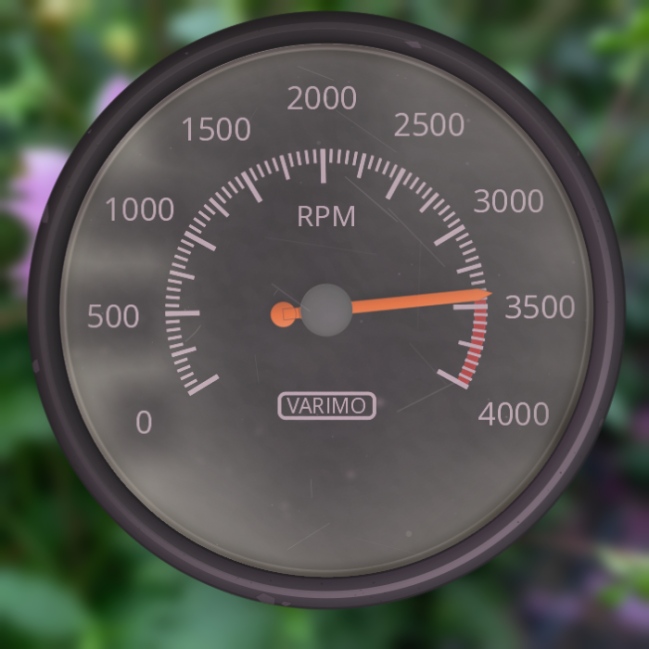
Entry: 3425 rpm
